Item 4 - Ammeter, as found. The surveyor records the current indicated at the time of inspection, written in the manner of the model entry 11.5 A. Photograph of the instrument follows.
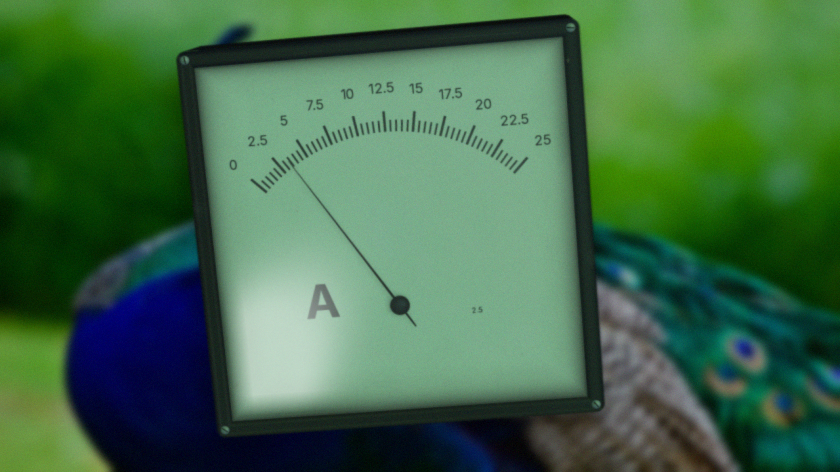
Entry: 3.5 A
